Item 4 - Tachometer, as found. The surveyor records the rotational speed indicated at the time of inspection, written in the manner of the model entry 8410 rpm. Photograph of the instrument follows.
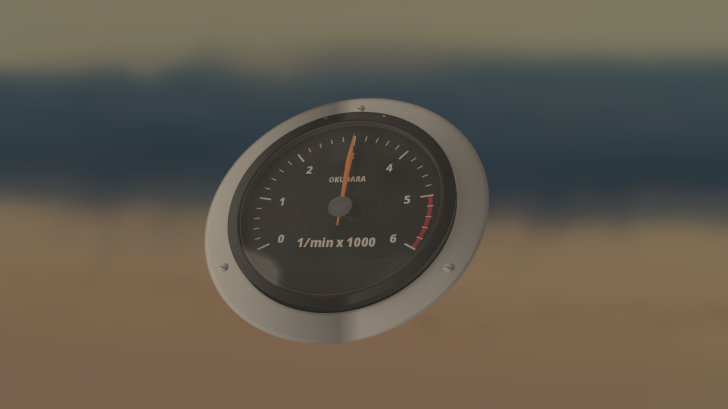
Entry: 3000 rpm
